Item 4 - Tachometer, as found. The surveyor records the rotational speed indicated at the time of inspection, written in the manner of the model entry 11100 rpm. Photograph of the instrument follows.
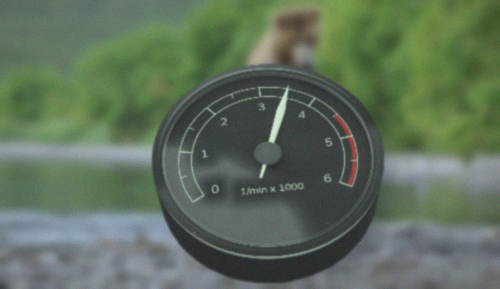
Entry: 3500 rpm
